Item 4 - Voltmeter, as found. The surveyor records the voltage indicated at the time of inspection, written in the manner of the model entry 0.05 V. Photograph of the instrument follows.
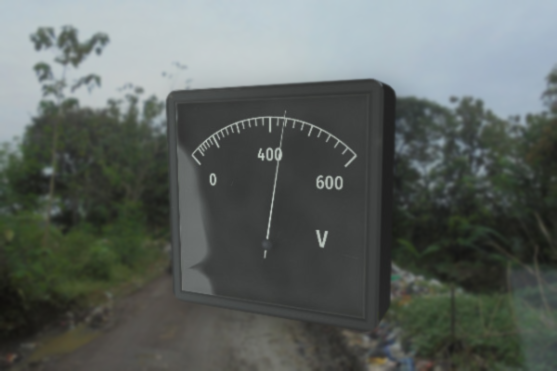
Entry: 440 V
